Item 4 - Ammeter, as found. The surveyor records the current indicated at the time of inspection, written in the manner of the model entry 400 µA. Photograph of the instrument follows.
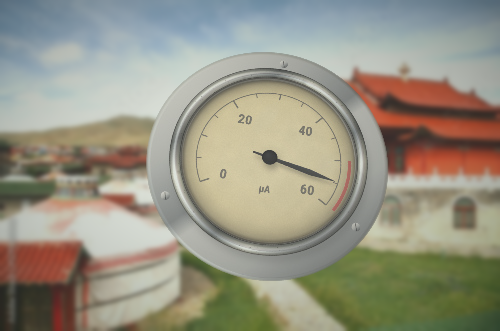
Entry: 55 µA
